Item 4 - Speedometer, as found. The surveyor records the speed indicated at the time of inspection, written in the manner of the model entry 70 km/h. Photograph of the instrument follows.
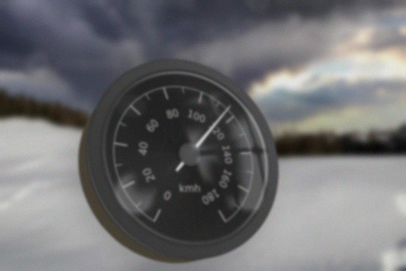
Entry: 115 km/h
